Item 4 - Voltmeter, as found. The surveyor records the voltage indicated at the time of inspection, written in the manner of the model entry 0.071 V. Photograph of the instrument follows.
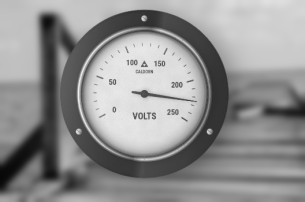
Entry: 225 V
